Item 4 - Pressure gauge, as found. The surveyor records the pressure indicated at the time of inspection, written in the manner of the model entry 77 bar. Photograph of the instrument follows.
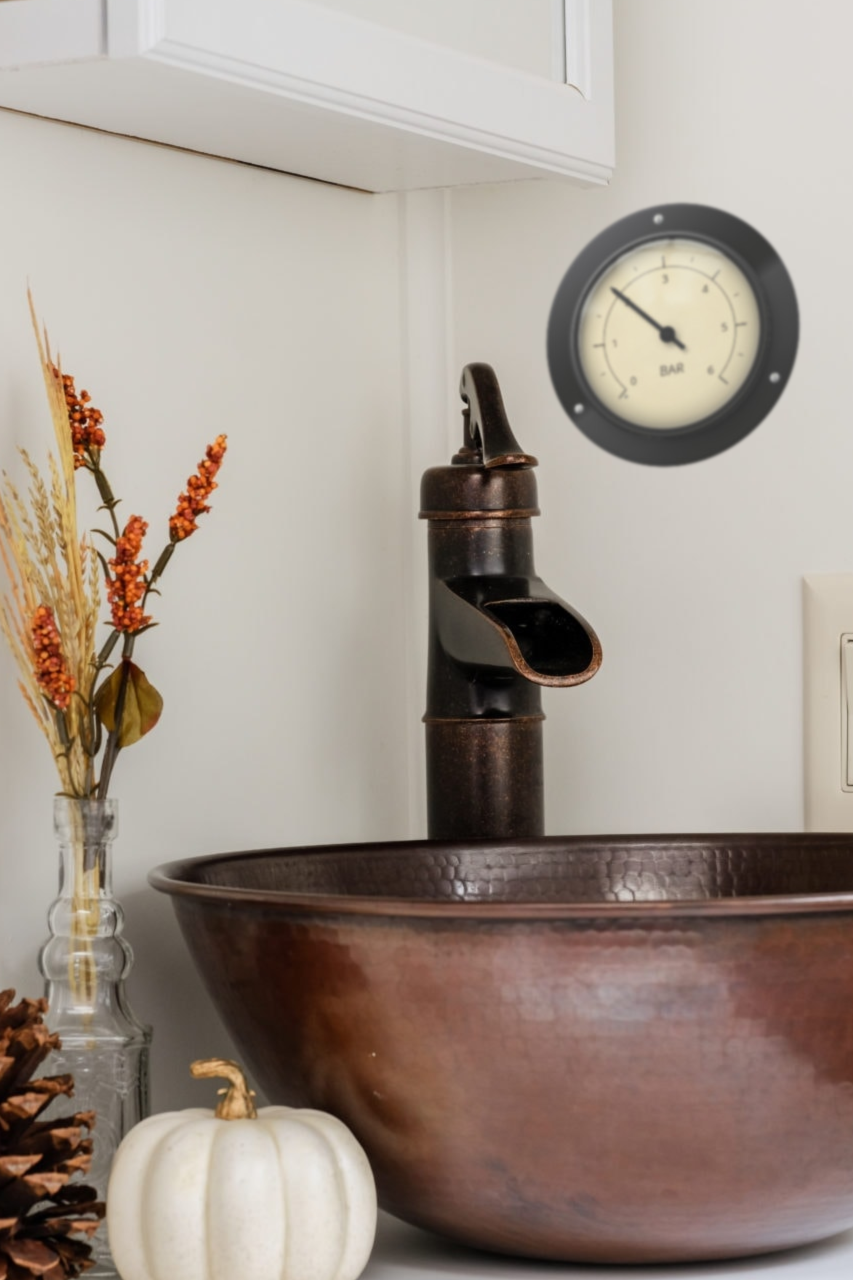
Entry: 2 bar
